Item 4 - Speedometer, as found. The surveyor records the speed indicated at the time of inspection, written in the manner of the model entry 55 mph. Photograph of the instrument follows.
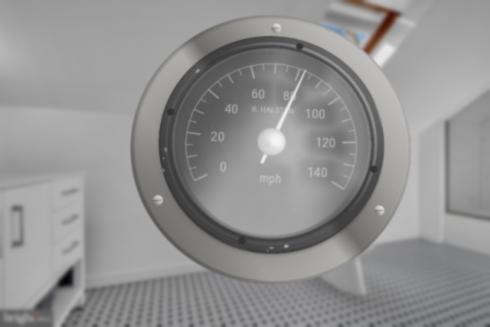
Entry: 82.5 mph
